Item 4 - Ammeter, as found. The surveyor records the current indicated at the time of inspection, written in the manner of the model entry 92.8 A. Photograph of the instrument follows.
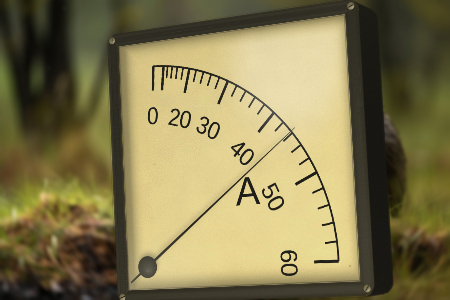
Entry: 44 A
